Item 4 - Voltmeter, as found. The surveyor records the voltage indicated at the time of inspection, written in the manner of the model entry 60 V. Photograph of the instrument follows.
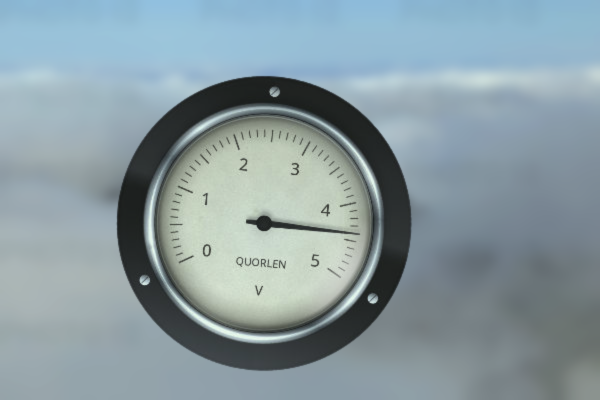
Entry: 4.4 V
